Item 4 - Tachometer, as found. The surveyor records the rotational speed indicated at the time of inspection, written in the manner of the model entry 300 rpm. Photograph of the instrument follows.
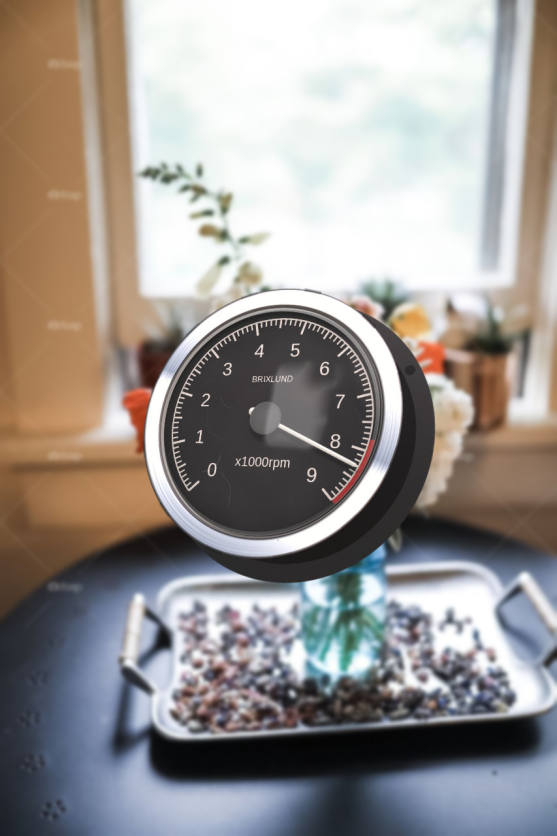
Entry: 8300 rpm
